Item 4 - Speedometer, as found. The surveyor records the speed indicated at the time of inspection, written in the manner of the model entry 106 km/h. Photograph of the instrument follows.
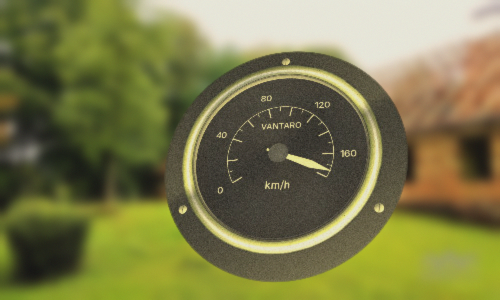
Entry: 175 km/h
